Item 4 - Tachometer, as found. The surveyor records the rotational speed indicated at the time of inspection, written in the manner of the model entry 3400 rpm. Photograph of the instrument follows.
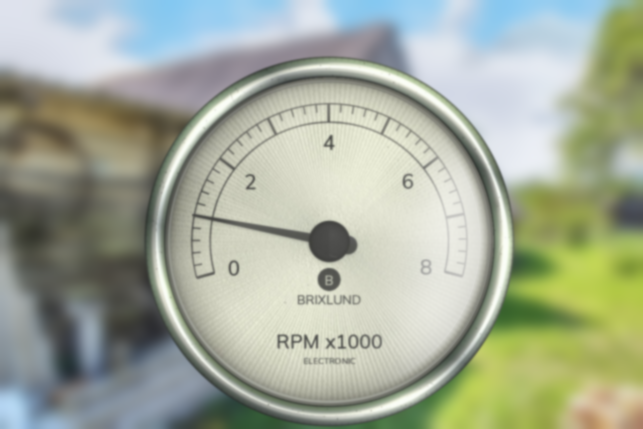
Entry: 1000 rpm
